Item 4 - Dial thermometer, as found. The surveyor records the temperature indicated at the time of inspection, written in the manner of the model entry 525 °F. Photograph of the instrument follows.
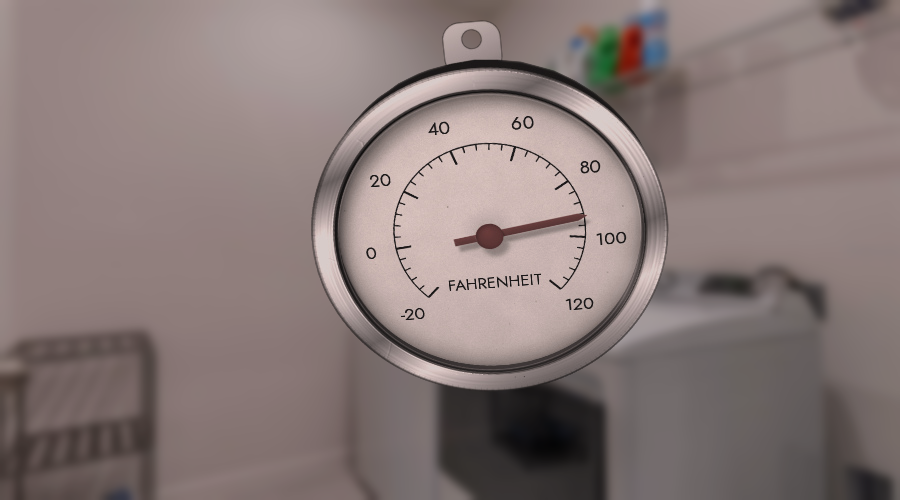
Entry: 92 °F
